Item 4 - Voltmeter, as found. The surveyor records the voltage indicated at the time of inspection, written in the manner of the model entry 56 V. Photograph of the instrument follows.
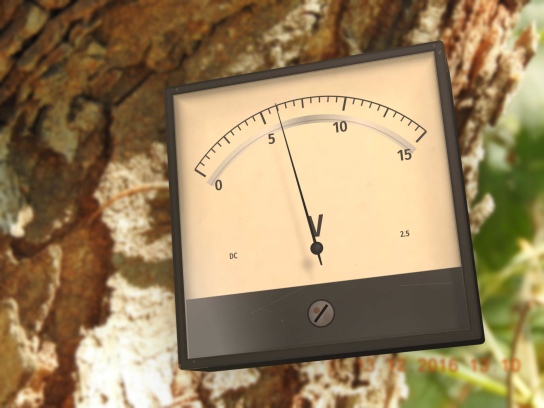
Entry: 6 V
